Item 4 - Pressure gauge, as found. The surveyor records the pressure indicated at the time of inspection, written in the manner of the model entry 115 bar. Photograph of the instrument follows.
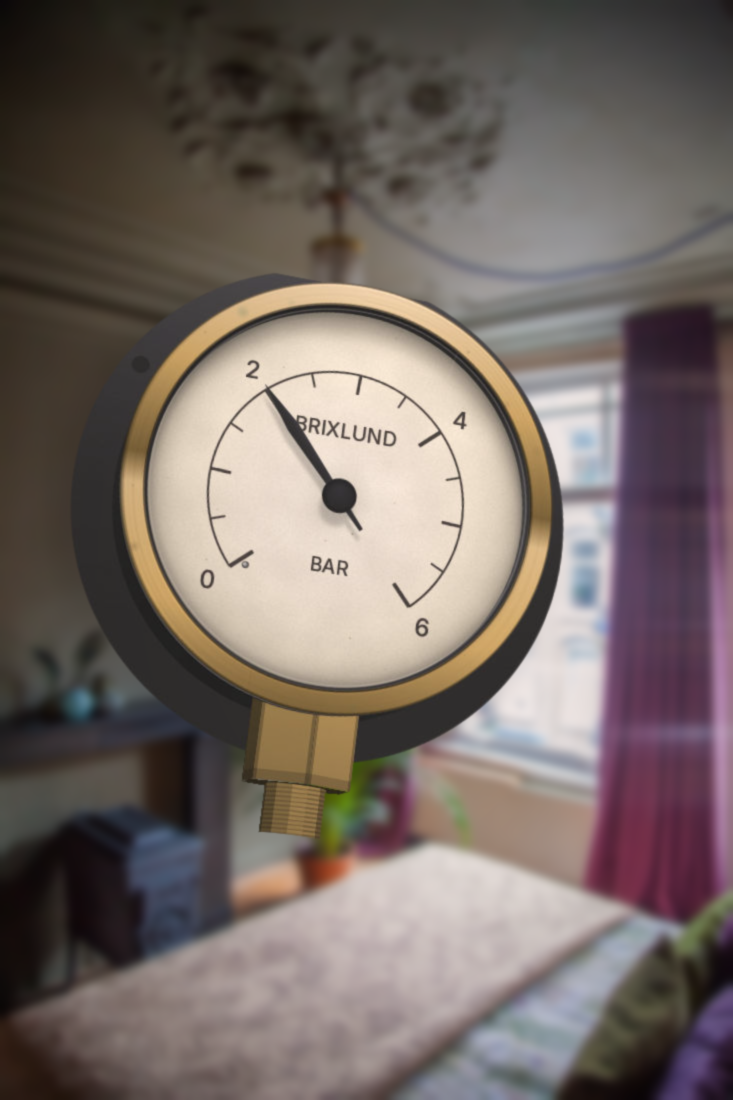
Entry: 2 bar
